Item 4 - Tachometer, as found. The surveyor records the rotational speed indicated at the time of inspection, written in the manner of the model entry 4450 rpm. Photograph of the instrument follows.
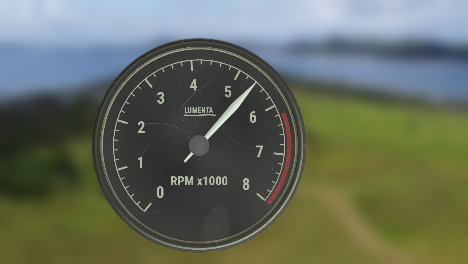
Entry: 5400 rpm
